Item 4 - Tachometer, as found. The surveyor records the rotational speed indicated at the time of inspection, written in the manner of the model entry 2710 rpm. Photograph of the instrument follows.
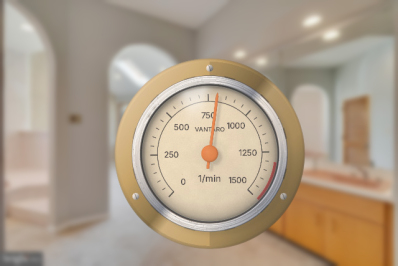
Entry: 800 rpm
